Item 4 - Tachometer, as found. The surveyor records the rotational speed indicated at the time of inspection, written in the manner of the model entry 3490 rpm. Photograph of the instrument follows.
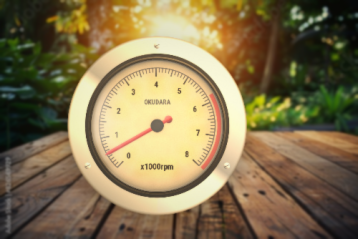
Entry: 500 rpm
